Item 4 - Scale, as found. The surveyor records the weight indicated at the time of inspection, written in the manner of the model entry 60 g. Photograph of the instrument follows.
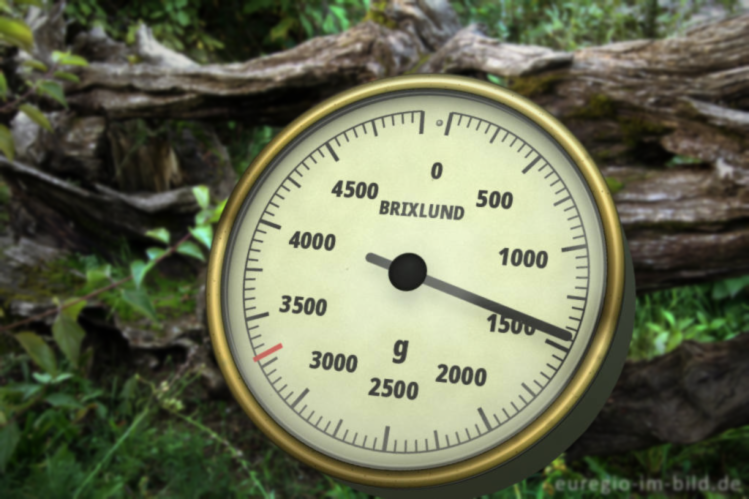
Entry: 1450 g
